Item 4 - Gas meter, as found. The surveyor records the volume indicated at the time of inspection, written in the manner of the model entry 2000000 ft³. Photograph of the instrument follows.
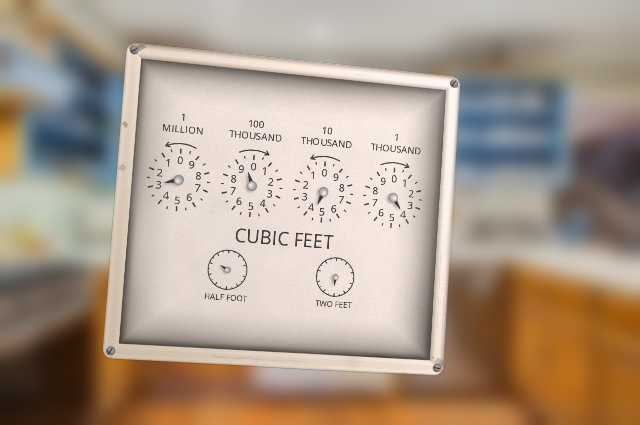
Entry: 294400 ft³
